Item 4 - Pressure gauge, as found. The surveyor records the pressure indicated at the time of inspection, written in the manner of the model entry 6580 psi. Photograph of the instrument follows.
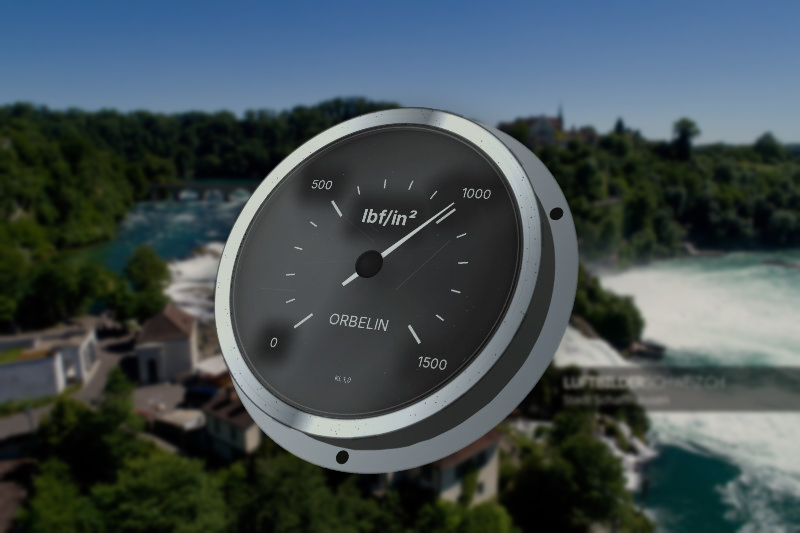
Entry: 1000 psi
